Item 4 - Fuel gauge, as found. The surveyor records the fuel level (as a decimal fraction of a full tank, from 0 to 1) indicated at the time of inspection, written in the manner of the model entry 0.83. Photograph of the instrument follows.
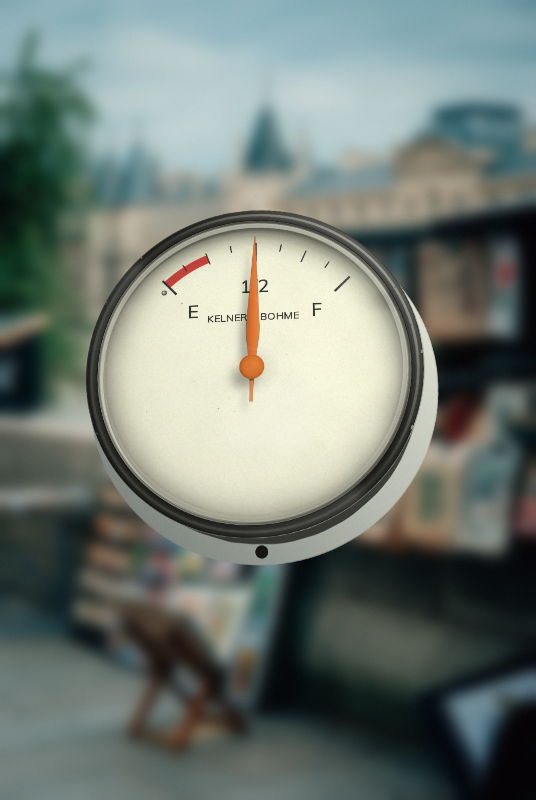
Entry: 0.5
